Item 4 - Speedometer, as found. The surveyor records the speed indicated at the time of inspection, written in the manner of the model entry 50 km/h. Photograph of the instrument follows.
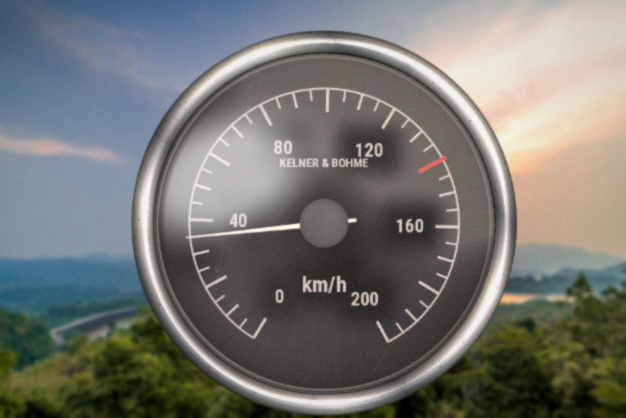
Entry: 35 km/h
